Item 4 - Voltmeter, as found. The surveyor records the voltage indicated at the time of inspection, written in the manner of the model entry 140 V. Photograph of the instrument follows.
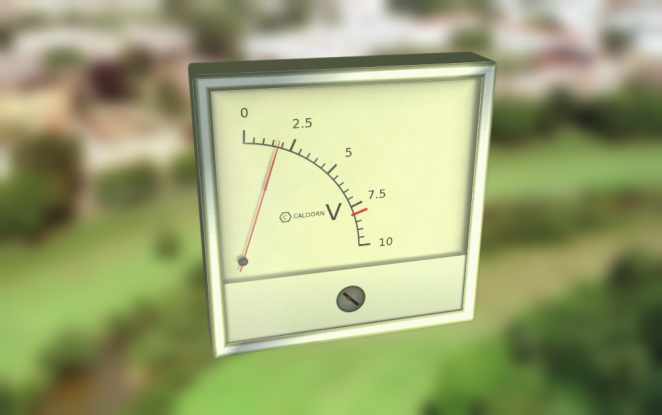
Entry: 1.75 V
